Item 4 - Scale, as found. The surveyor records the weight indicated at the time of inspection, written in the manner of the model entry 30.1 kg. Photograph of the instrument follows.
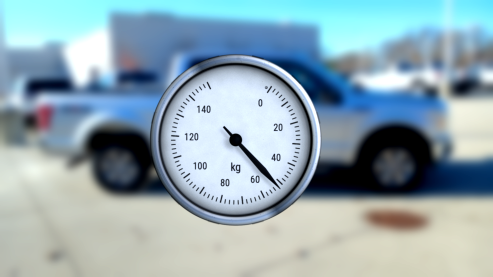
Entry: 52 kg
